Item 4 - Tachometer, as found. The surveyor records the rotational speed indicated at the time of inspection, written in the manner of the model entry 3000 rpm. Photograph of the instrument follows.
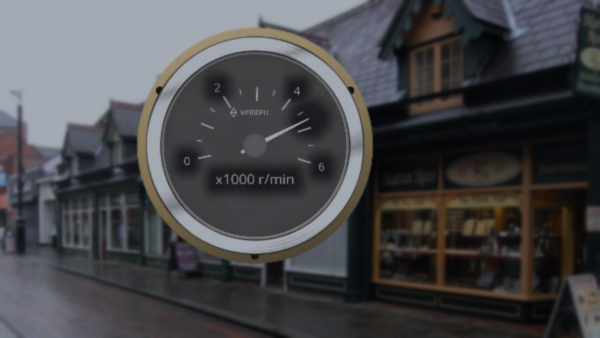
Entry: 4750 rpm
